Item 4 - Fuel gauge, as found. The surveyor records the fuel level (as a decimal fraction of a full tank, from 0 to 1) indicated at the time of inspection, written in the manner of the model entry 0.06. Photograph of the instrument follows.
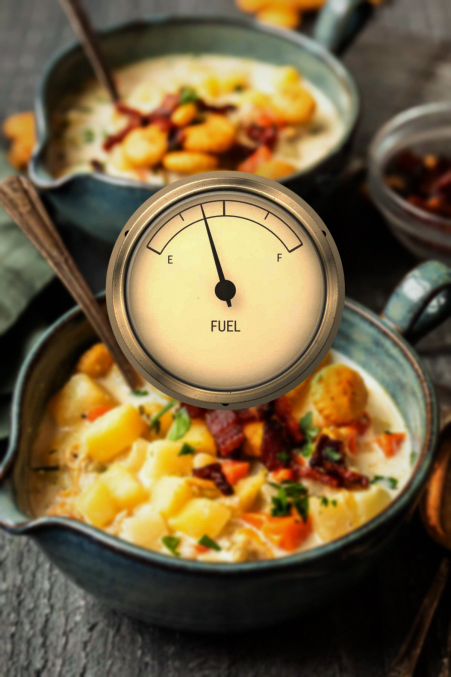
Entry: 0.375
